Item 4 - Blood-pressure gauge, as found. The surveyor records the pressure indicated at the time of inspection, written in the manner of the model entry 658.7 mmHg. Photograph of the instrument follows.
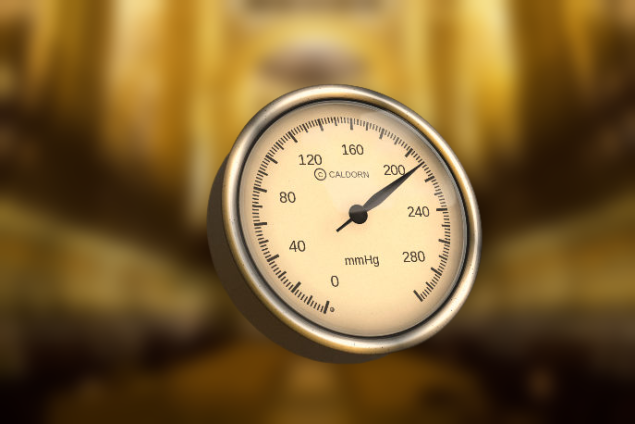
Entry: 210 mmHg
